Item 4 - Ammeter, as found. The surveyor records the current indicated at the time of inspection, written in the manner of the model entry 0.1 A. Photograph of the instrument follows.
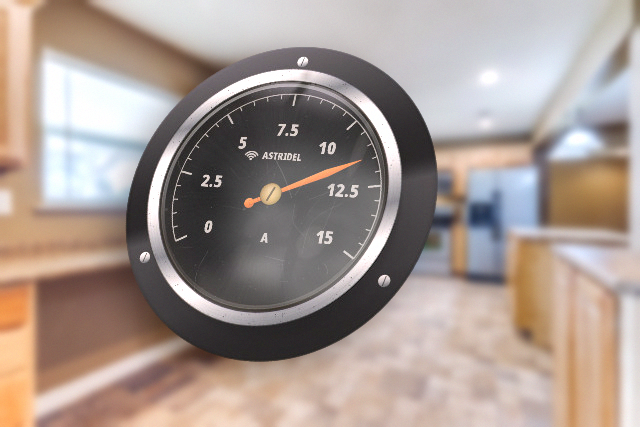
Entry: 11.5 A
